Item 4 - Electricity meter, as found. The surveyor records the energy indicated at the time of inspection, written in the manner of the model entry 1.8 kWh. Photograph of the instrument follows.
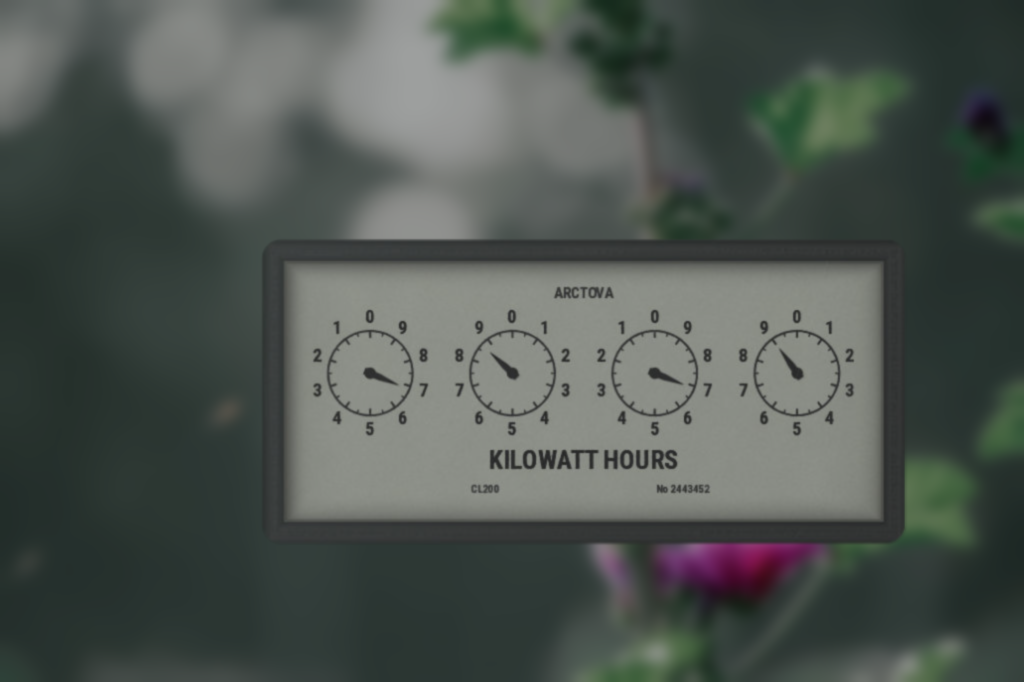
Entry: 6869 kWh
